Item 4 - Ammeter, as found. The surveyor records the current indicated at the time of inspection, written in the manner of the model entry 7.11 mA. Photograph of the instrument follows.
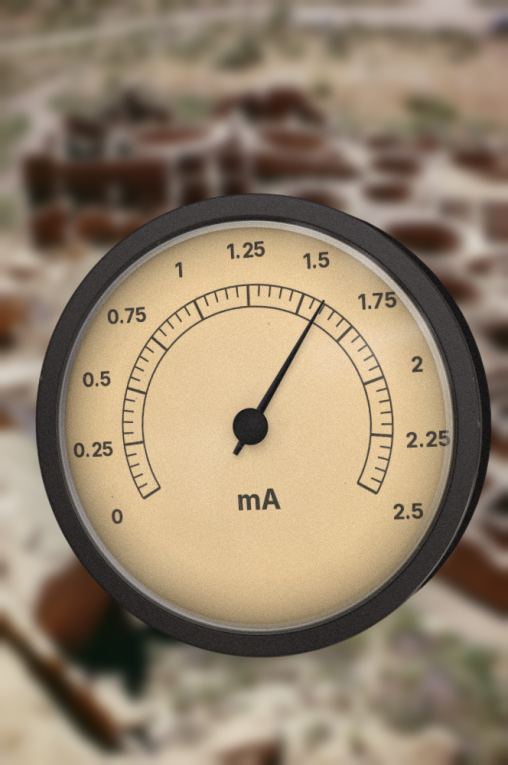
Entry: 1.6 mA
